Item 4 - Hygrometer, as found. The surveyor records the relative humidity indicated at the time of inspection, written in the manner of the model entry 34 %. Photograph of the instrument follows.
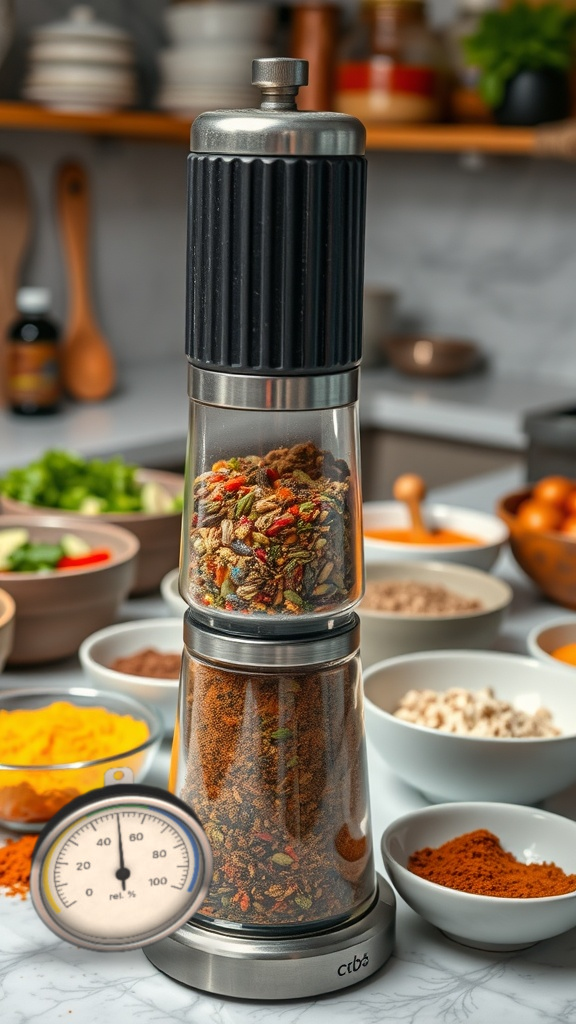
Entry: 50 %
